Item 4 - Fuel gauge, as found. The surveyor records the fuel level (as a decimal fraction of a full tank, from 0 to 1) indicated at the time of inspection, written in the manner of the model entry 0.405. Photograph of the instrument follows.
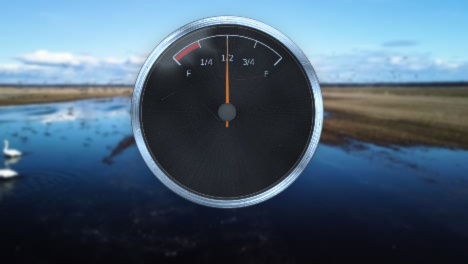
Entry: 0.5
